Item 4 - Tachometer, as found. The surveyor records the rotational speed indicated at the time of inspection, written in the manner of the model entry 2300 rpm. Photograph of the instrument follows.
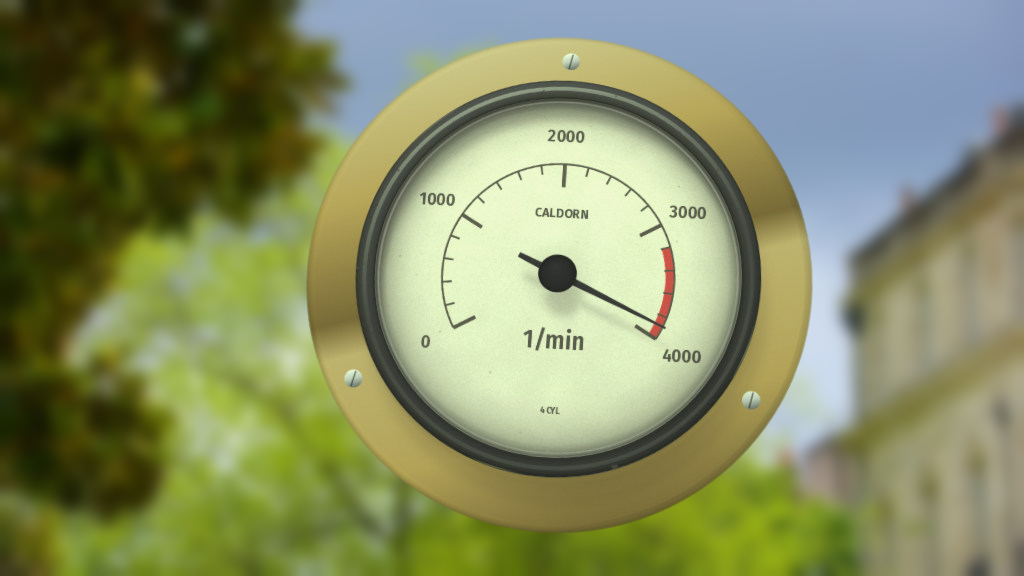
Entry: 3900 rpm
